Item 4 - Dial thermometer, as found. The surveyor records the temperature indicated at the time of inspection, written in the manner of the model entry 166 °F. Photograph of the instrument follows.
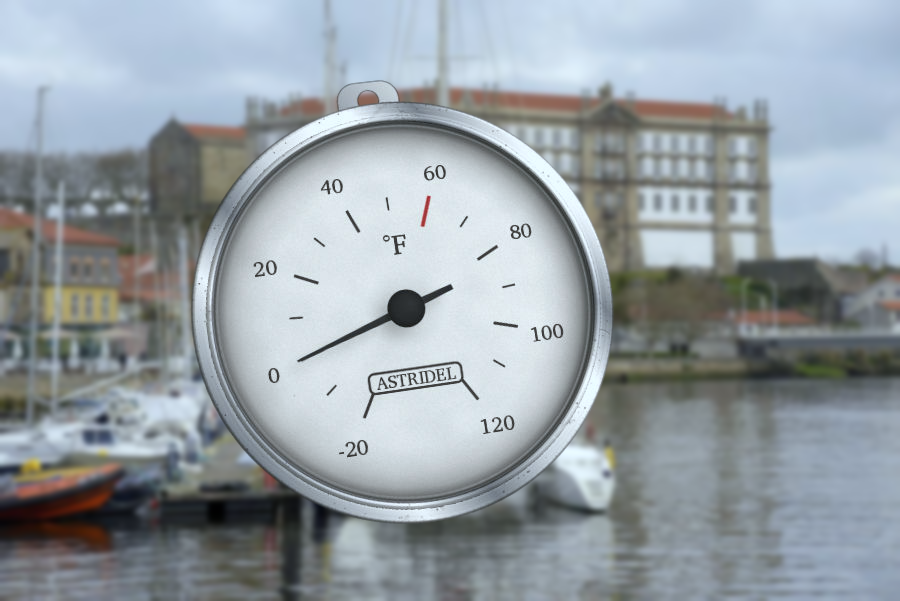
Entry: 0 °F
